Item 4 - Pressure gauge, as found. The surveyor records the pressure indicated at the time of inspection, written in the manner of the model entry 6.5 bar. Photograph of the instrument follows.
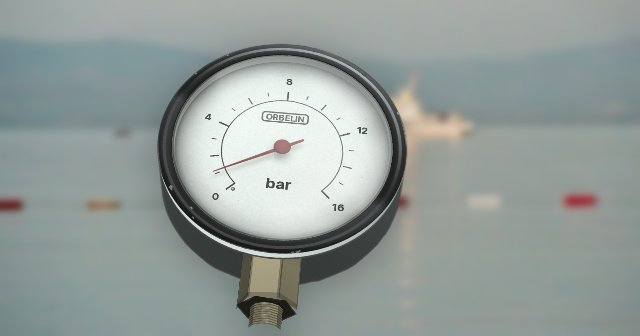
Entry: 1 bar
